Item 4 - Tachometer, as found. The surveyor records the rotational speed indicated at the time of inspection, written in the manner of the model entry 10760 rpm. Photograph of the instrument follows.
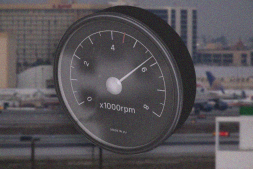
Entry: 5750 rpm
